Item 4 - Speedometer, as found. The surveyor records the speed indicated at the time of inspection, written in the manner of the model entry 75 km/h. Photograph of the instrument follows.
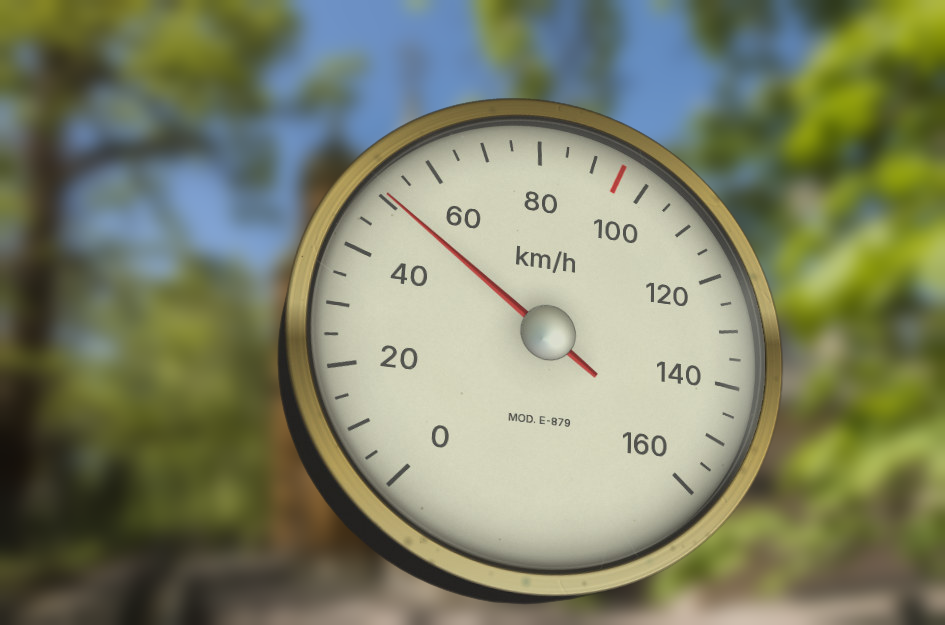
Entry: 50 km/h
